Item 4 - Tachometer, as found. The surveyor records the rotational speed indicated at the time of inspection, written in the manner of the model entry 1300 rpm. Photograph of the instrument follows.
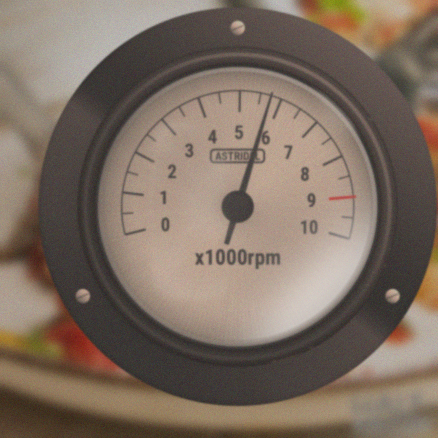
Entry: 5750 rpm
